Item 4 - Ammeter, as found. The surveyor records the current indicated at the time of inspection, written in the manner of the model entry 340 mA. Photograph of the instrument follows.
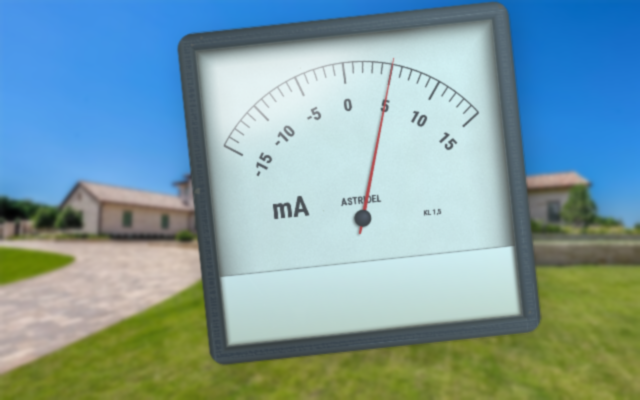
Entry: 5 mA
